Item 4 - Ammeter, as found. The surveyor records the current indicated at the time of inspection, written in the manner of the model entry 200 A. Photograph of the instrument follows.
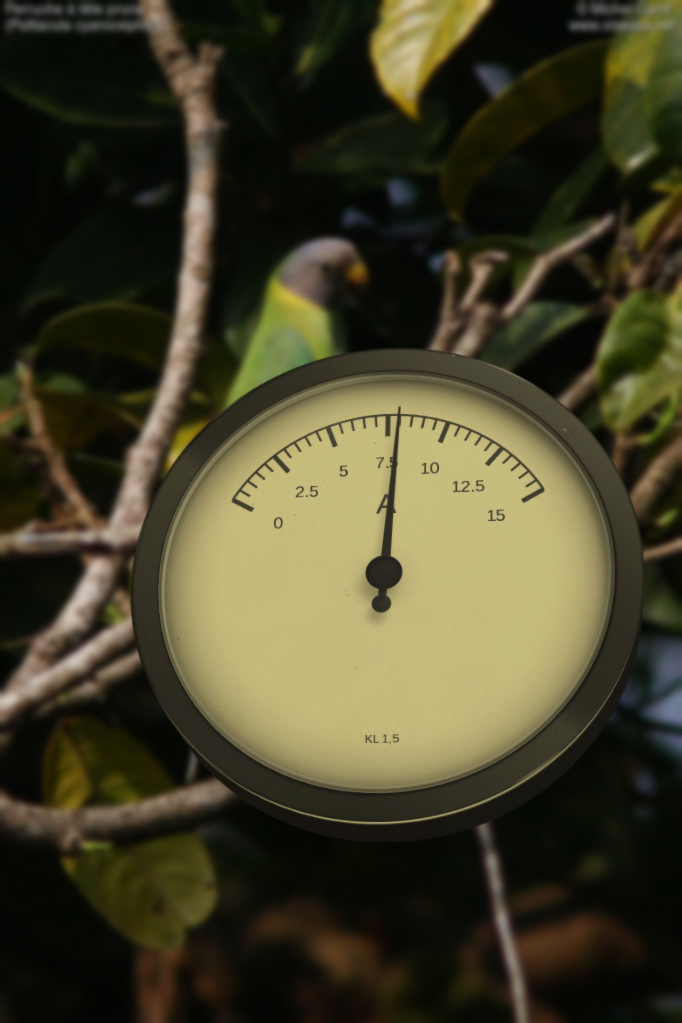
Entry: 8 A
